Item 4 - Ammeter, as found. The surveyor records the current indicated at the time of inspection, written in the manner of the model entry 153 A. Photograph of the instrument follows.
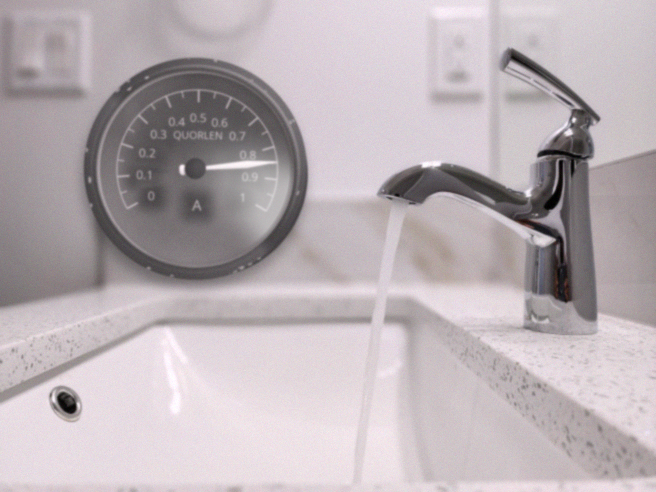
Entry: 0.85 A
